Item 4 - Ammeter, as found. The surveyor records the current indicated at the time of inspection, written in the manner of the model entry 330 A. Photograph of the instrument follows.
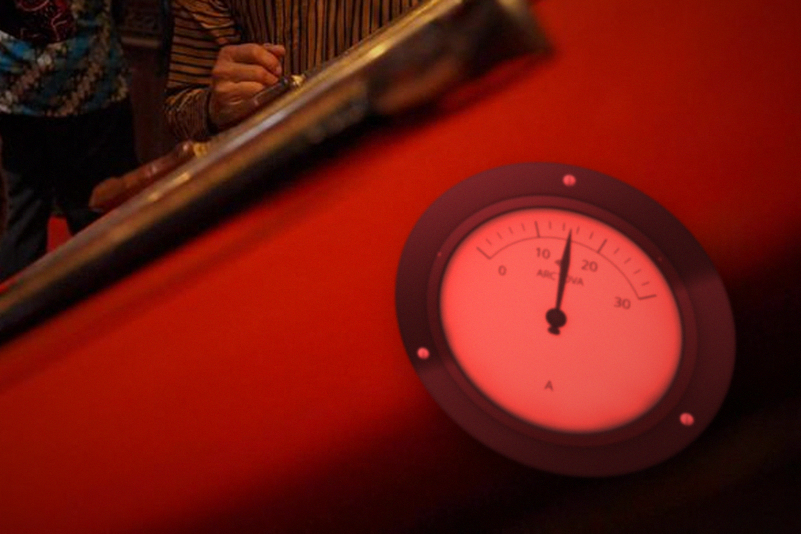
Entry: 15 A
